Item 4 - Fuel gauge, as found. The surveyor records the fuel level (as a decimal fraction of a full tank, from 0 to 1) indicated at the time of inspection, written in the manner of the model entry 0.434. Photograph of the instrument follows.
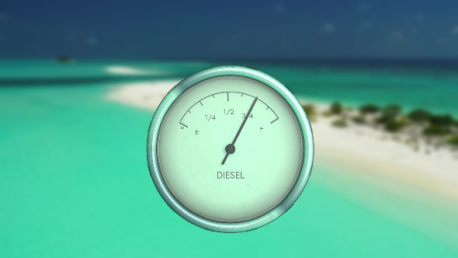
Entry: 0.75
